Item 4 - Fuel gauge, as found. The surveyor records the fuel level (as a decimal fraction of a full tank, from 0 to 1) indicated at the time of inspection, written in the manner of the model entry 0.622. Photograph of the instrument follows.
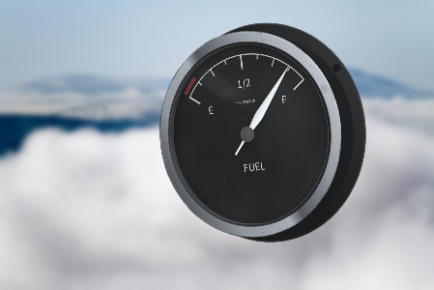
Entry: 0.875
